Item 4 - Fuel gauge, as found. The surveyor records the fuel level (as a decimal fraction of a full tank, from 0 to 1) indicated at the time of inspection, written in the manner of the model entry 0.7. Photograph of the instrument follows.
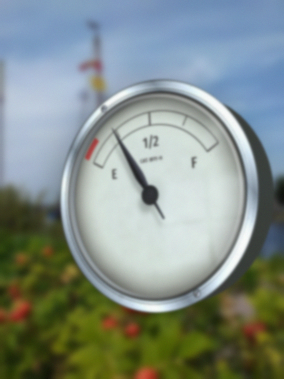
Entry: 0.25
